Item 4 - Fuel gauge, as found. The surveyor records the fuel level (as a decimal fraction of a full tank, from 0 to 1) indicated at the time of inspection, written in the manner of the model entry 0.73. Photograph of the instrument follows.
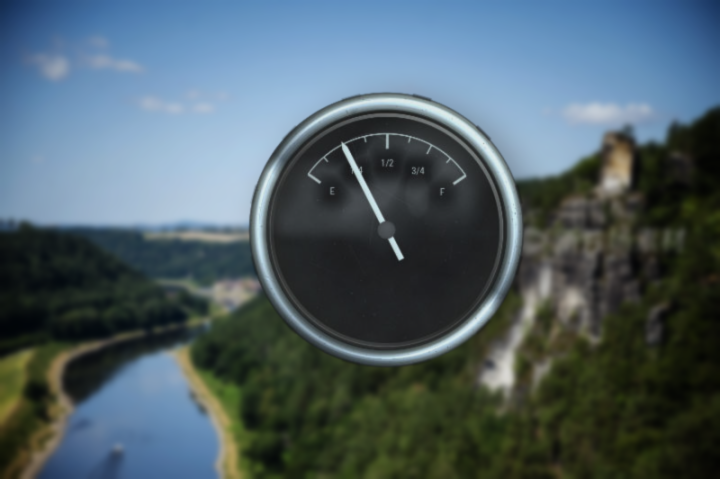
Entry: 0.25
